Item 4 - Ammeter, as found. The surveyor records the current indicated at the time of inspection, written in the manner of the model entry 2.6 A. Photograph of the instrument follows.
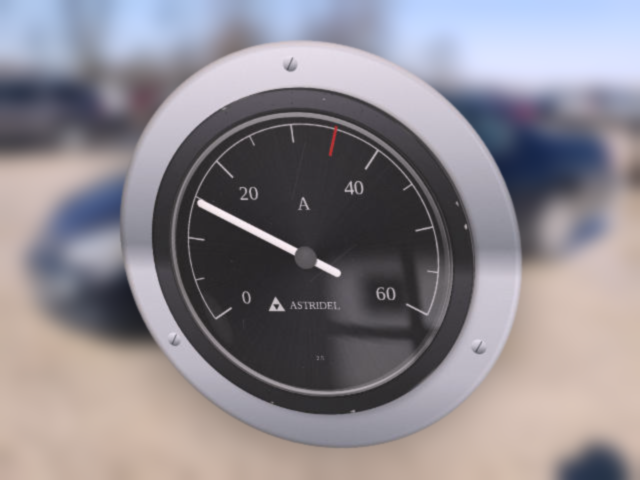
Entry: 15 A
